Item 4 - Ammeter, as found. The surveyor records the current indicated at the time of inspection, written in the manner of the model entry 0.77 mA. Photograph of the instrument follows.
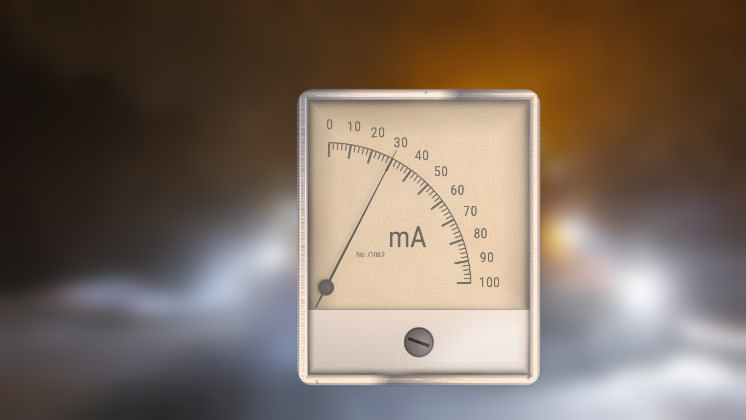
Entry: 30 mA
